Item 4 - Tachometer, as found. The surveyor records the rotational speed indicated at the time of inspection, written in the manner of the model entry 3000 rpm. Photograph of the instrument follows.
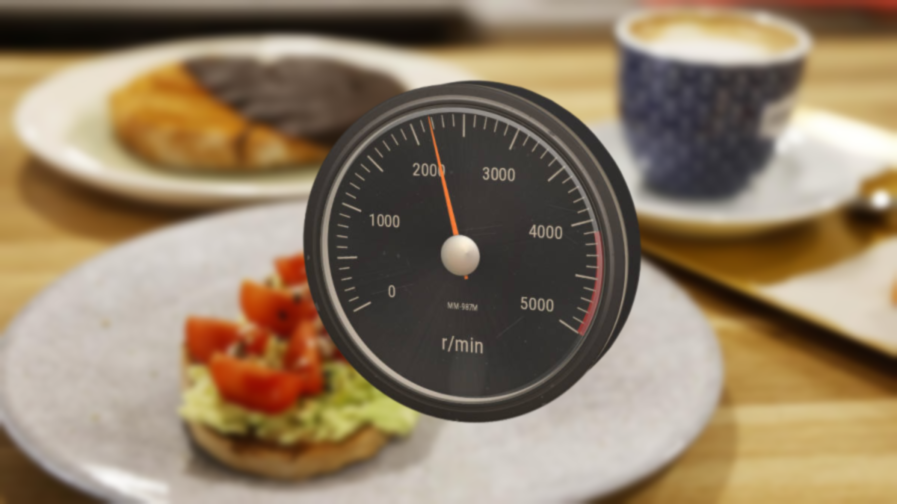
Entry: 2200 rpm
